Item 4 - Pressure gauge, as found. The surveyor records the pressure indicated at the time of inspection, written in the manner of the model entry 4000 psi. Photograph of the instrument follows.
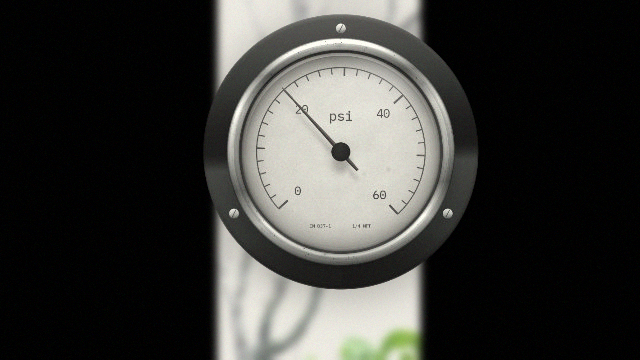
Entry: 20 psi
